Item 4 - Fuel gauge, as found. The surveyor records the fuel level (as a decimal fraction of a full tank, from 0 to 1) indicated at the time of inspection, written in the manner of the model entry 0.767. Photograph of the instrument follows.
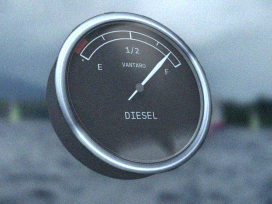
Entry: 0.875
